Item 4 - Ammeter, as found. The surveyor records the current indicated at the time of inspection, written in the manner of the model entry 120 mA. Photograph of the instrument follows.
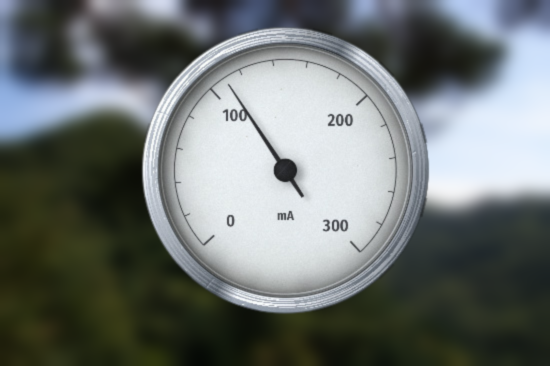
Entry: 110 mA
